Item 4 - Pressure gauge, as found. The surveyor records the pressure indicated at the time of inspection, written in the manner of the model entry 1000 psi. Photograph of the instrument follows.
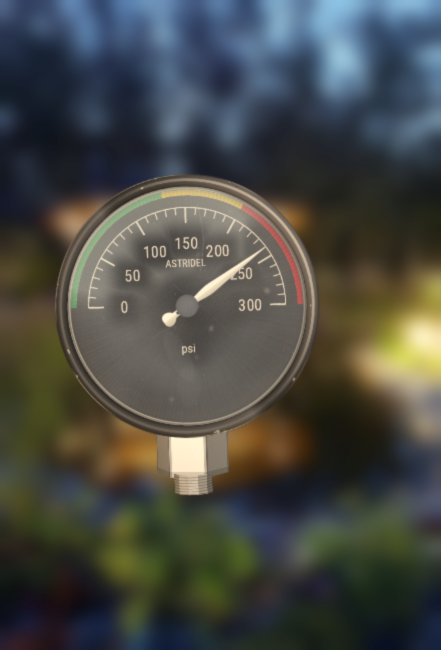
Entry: 240 psi
